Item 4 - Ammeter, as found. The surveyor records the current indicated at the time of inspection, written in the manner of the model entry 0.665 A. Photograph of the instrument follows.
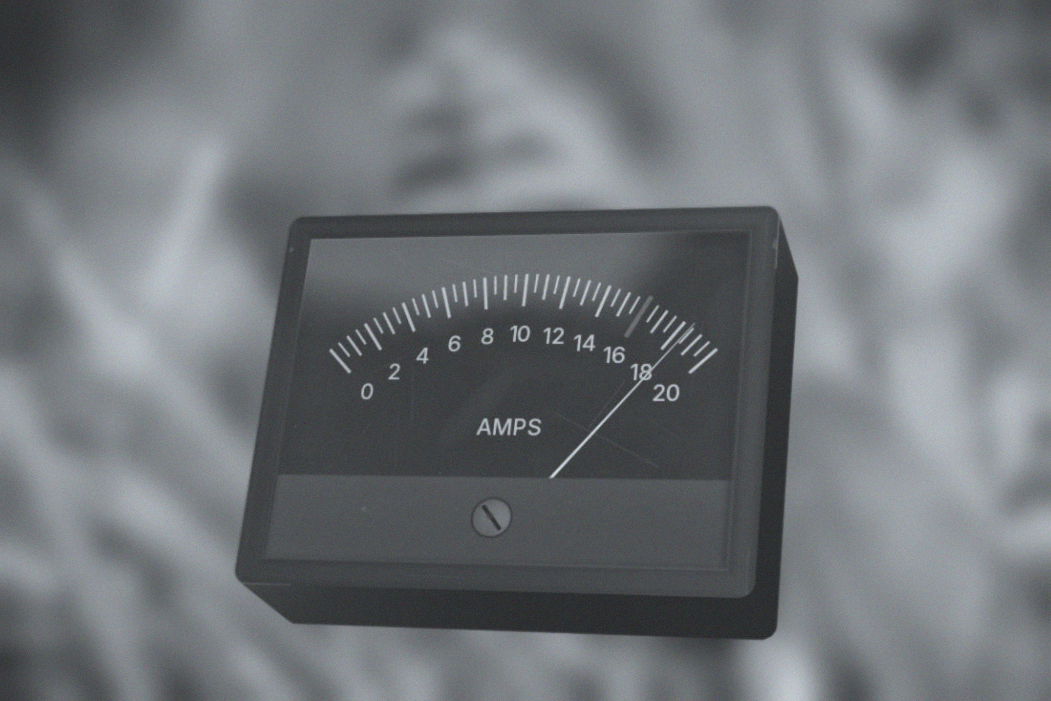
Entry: 18.5 A
